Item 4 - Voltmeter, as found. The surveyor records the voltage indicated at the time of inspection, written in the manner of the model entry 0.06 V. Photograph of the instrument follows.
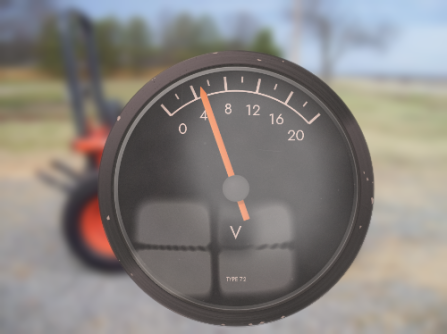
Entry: 5 V
